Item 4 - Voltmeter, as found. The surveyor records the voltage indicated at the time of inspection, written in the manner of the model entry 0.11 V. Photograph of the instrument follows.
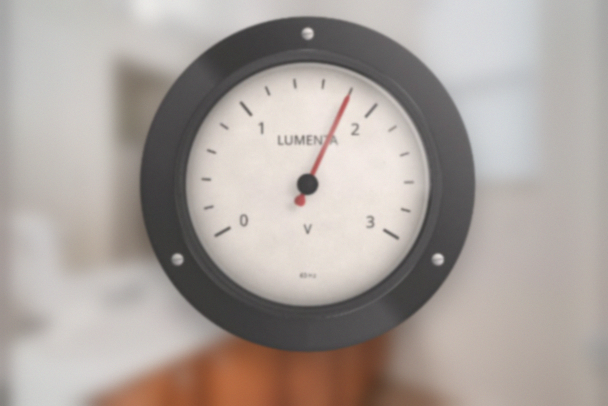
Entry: 1.8 V
